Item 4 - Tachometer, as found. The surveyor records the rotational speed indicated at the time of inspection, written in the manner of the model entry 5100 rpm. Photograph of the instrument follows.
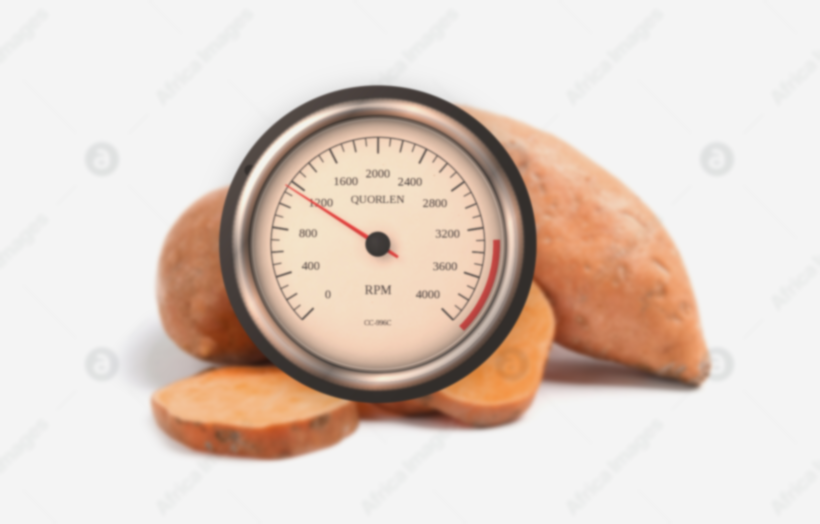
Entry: 1150 rpm
